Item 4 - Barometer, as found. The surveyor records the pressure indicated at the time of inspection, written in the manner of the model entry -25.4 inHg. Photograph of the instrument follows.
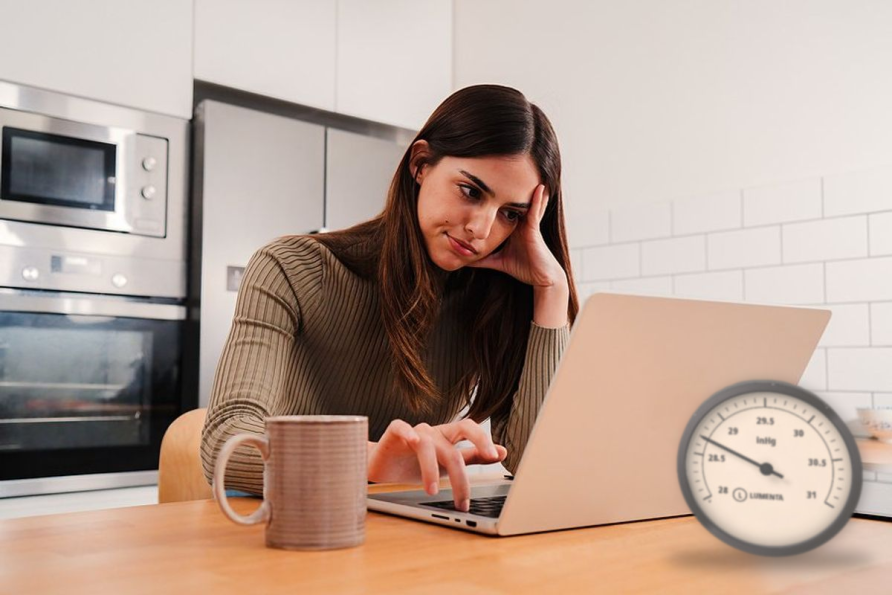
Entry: 28.7 inHg
